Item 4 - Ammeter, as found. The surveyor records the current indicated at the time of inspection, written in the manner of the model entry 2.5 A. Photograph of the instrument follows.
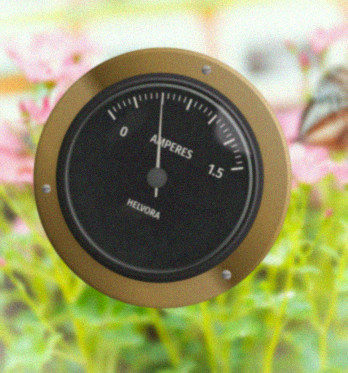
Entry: 0.5 A
